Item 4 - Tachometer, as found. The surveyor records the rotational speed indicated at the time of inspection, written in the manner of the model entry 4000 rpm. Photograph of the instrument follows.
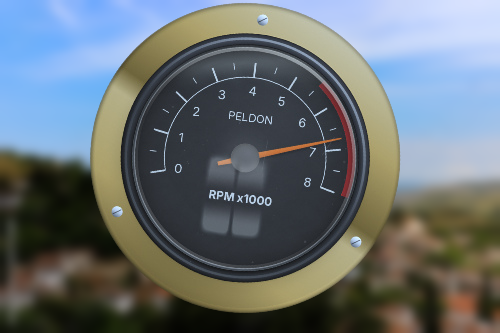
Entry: 6750 rpm
